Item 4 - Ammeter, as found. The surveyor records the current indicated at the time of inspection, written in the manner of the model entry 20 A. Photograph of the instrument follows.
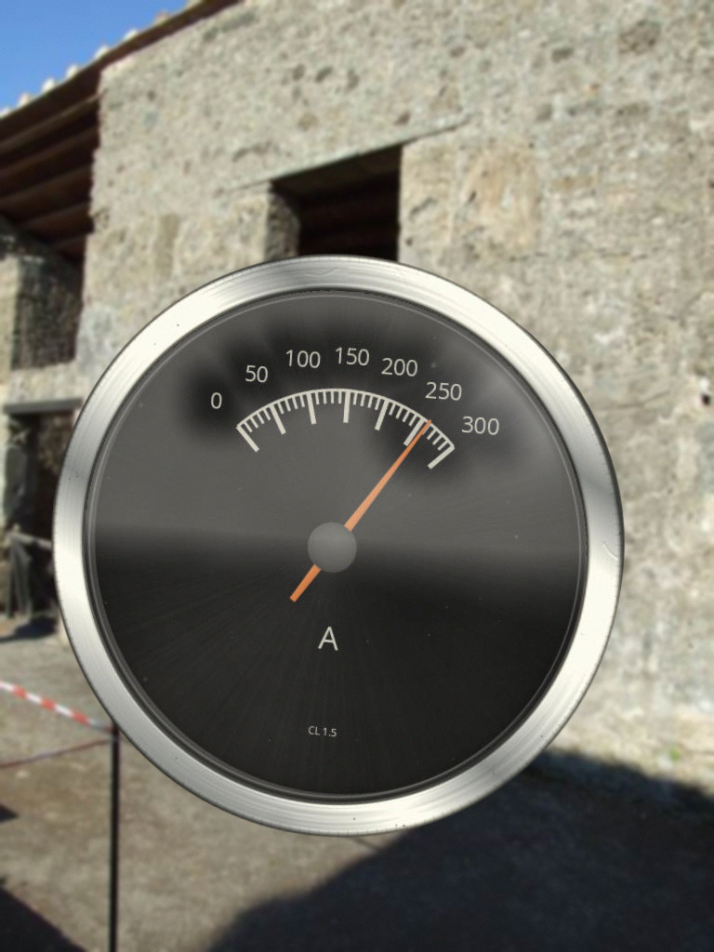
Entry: 260 A
